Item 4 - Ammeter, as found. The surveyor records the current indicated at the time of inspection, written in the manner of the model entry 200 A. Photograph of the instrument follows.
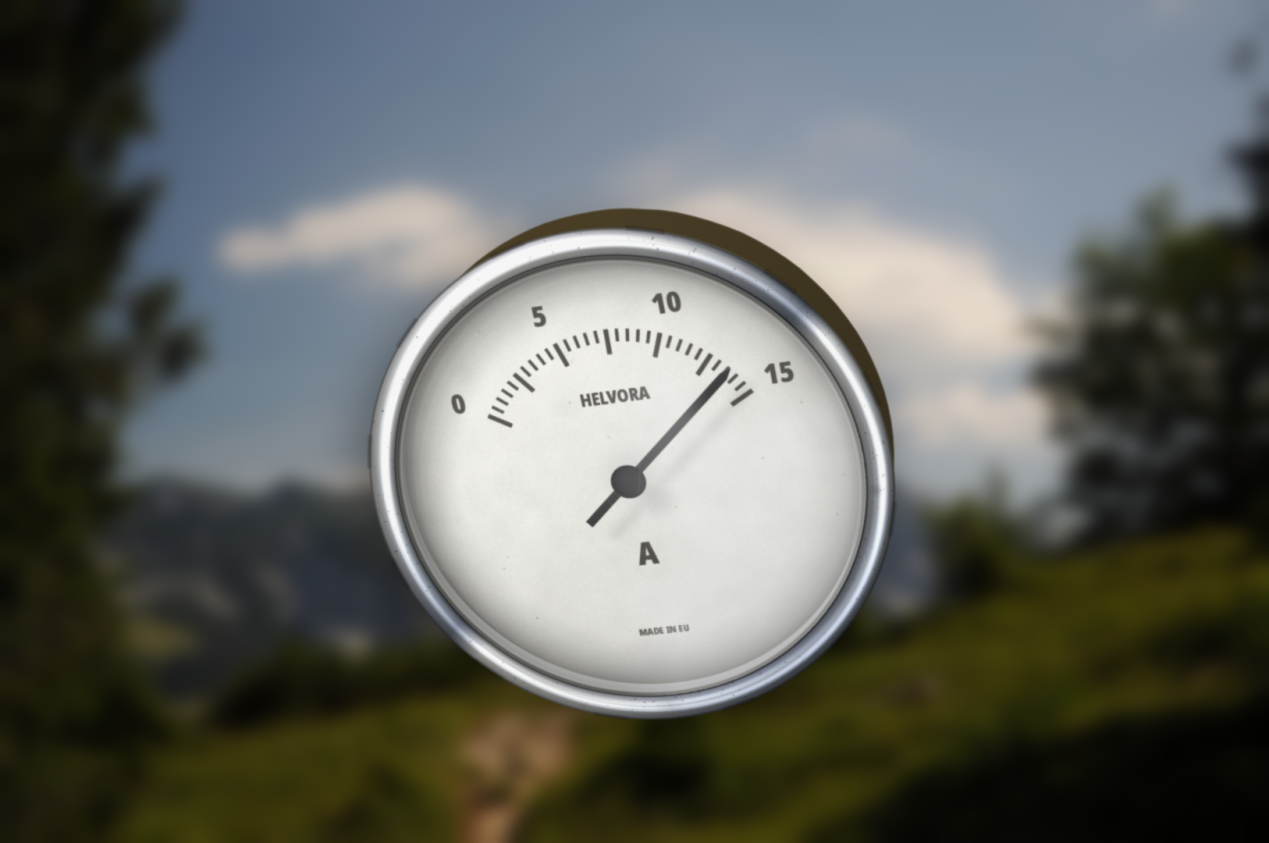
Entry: 13.5 A
